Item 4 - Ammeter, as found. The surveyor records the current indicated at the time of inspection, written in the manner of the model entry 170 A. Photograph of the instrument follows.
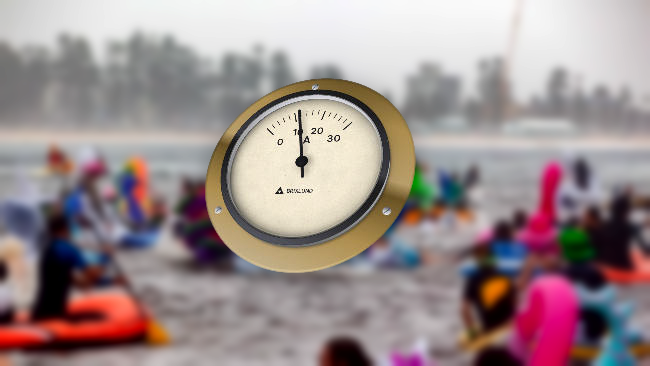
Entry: 12 A
